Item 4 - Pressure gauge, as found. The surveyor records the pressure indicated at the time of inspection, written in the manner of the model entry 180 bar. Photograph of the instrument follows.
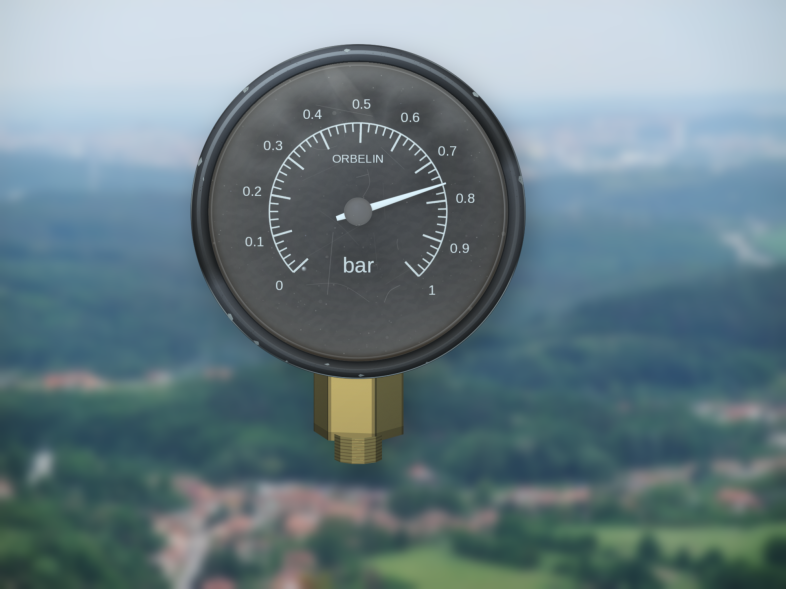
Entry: 0.76 bar
